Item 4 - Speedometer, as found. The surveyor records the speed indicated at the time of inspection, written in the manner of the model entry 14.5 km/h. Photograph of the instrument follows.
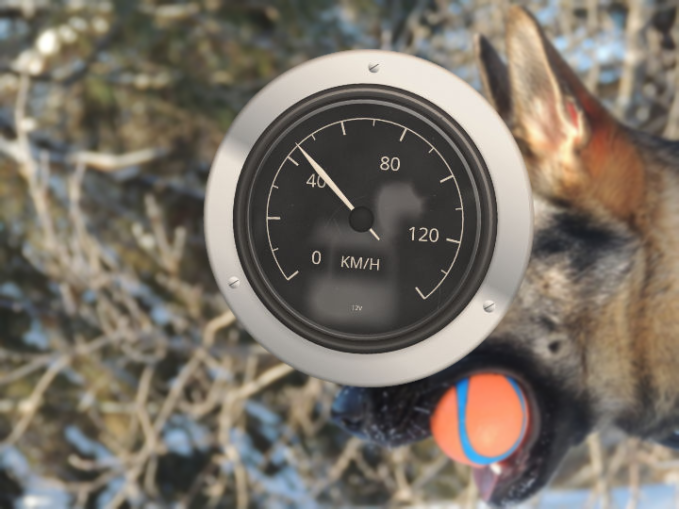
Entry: 45 km/h
